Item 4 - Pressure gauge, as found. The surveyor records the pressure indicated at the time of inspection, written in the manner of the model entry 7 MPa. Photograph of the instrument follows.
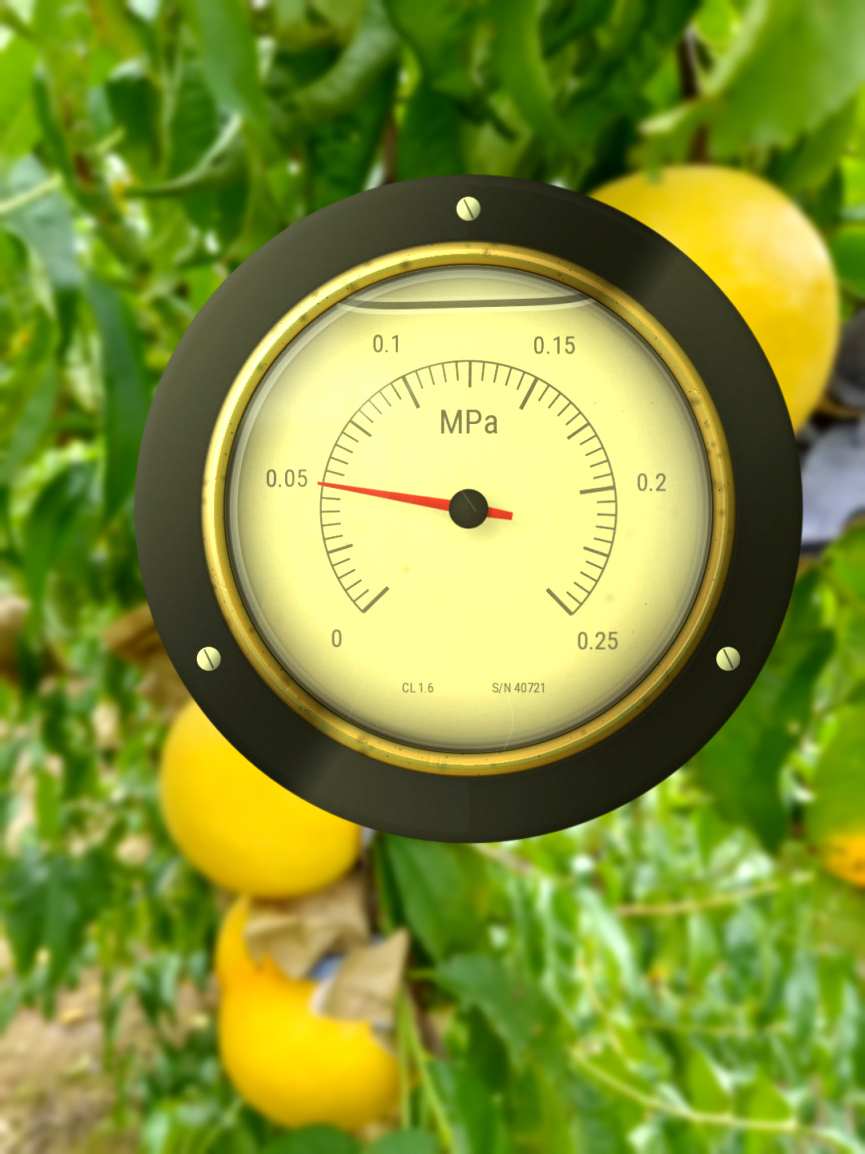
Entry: 0.05 MPa
